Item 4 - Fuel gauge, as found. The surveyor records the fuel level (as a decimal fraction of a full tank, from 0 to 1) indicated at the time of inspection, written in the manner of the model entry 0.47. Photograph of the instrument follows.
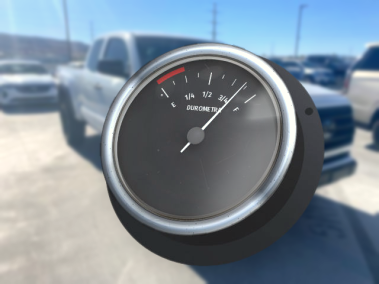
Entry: 0.875
